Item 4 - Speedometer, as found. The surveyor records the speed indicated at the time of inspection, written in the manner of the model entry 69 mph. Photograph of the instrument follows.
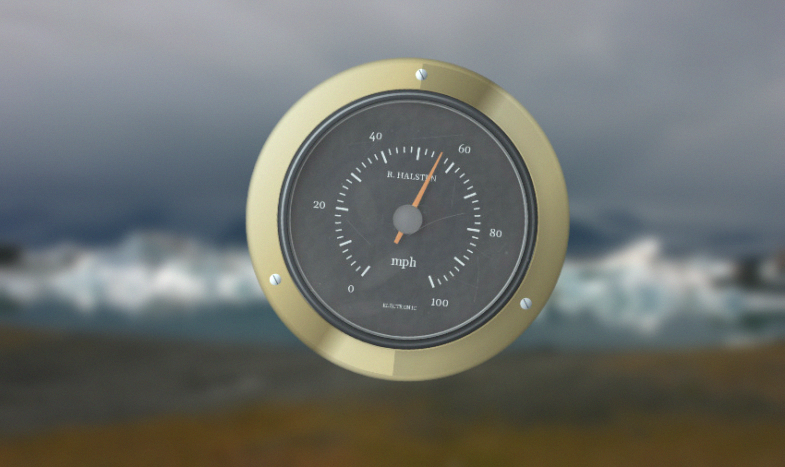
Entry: 56 mph
